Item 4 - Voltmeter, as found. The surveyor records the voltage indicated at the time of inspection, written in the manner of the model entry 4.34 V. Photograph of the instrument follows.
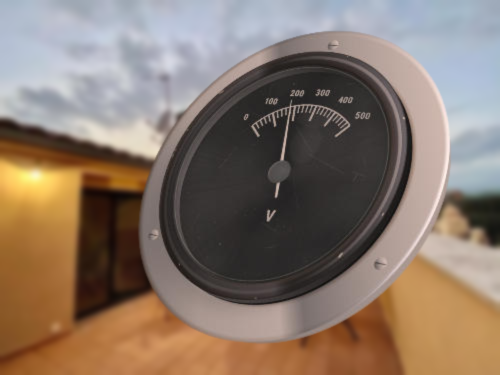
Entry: 200 V
